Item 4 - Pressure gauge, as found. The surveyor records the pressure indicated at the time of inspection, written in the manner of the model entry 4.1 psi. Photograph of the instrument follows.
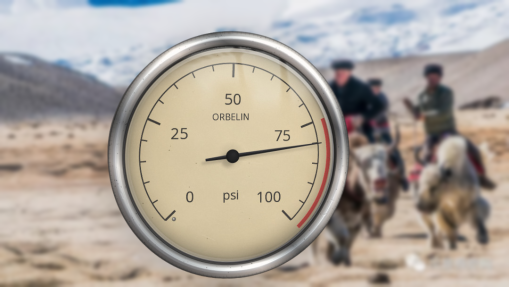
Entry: 80 psi
